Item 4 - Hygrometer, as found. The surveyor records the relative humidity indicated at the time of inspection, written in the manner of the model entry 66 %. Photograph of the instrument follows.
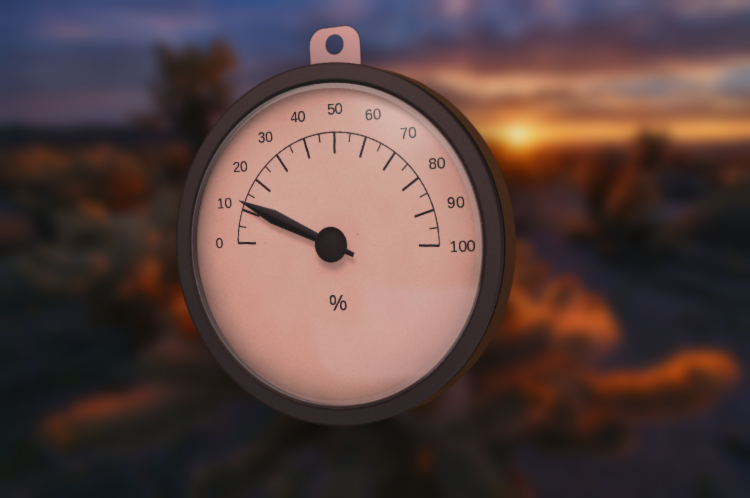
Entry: 12.5 %
